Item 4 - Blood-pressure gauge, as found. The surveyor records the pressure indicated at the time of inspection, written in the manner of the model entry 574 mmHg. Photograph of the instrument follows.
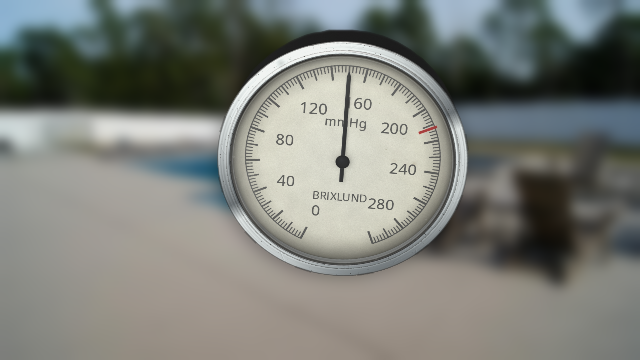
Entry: 150 mmHg
